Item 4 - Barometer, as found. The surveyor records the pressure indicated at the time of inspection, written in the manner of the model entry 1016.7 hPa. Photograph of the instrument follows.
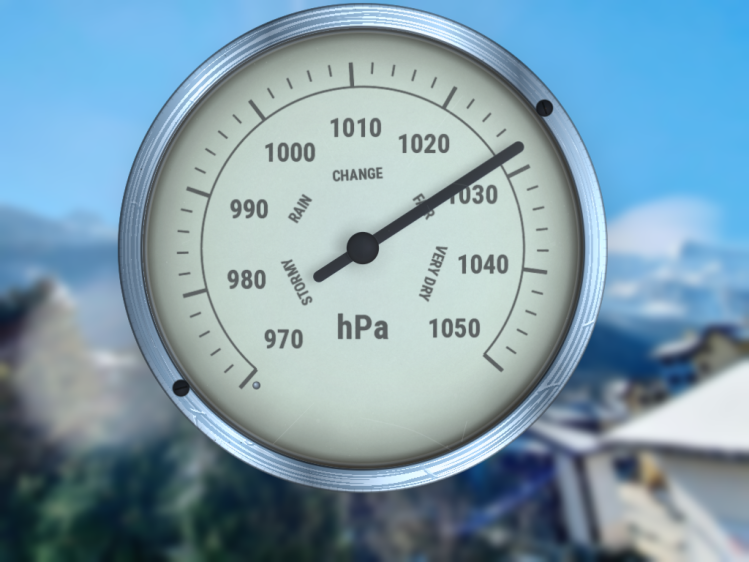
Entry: 1028 hPa
